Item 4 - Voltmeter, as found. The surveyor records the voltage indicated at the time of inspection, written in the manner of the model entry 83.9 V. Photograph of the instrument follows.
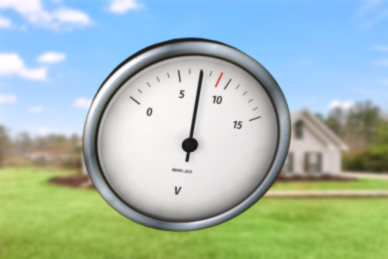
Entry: 7 V
